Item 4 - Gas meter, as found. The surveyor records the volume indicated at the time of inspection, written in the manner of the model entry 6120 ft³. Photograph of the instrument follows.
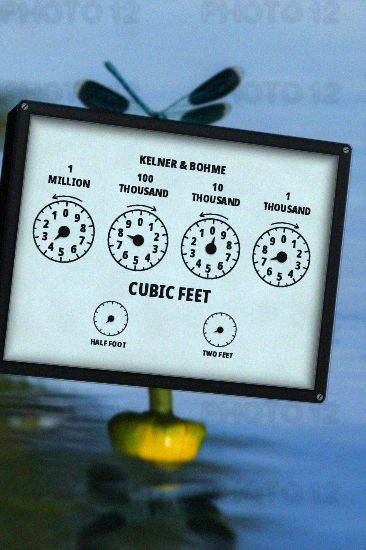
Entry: 379700 ft³
